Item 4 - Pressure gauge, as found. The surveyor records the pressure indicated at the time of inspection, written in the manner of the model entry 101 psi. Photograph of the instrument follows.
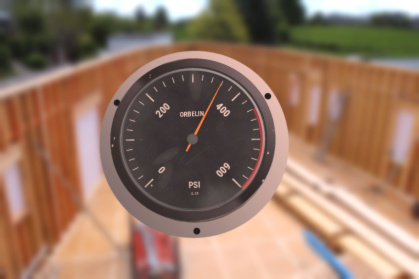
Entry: 360 psi
